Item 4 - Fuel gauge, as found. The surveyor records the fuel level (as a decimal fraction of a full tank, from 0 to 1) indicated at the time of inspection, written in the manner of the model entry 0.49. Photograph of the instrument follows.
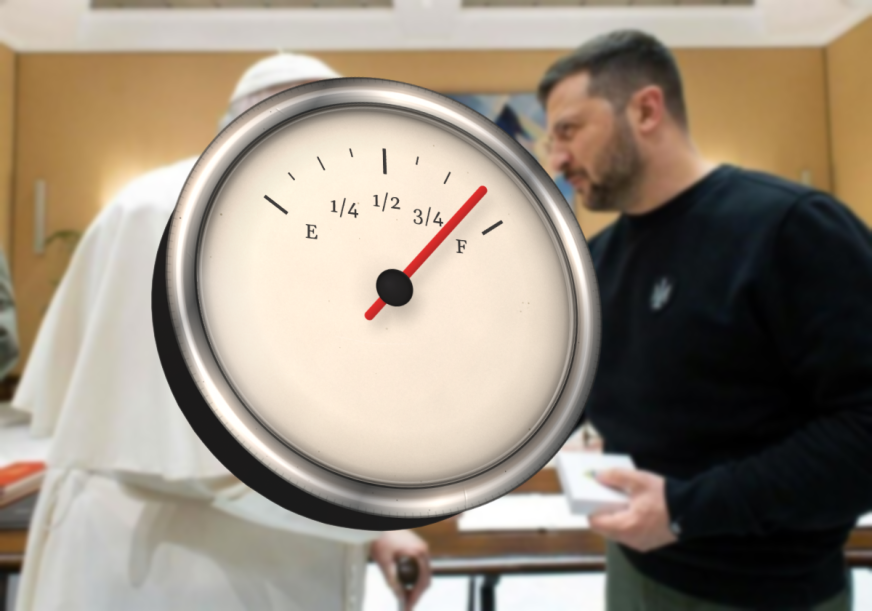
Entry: 0.875
